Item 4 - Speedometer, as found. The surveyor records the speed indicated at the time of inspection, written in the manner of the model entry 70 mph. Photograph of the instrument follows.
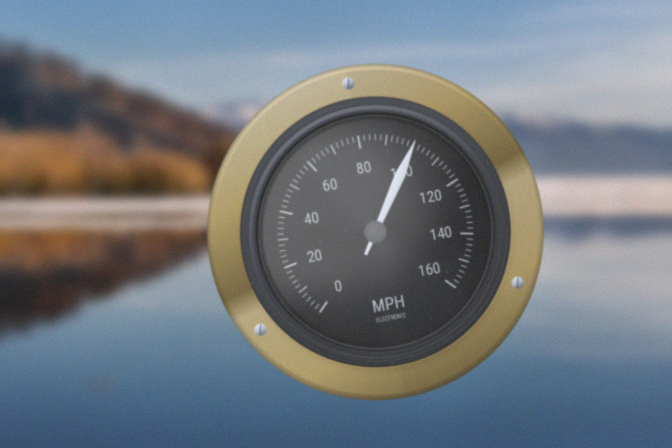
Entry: 100 mph
